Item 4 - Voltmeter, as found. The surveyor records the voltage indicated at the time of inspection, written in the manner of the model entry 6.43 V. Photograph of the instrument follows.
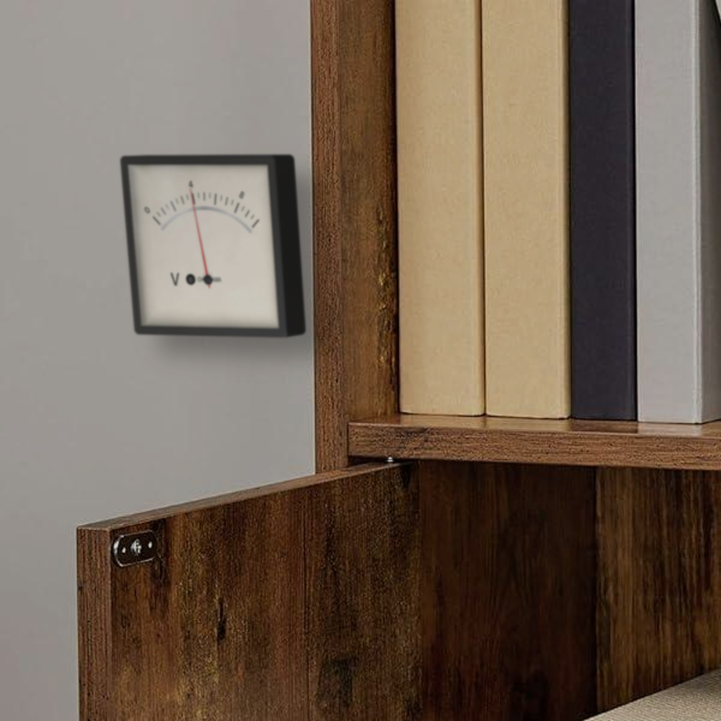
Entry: 4 V
